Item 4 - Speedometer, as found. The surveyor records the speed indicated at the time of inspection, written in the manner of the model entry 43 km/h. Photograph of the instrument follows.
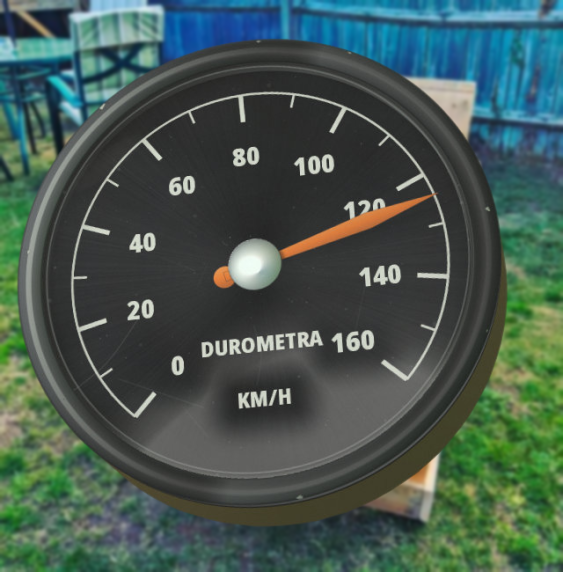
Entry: 125 km/h
